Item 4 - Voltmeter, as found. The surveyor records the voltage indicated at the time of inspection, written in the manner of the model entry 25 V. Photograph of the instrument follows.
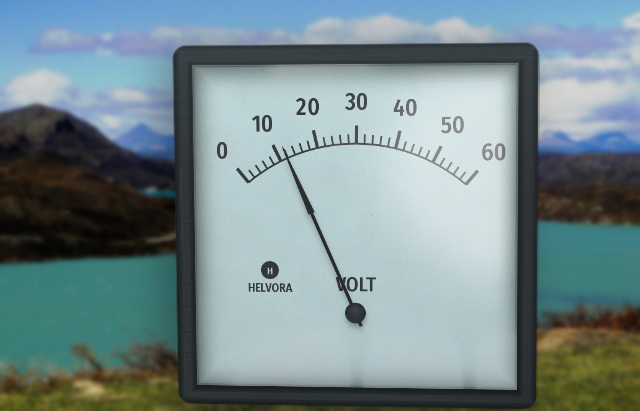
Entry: 12 V
